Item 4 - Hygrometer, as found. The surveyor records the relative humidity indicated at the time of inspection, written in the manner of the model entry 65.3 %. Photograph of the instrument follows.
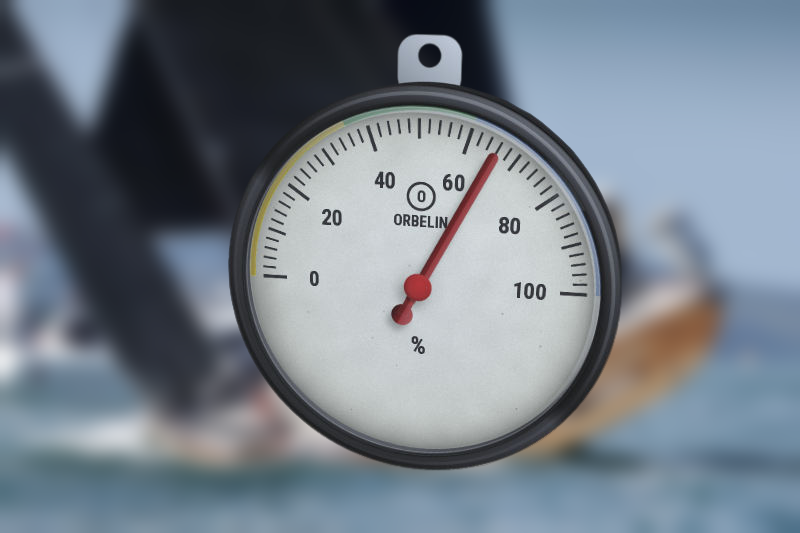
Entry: 66 %
